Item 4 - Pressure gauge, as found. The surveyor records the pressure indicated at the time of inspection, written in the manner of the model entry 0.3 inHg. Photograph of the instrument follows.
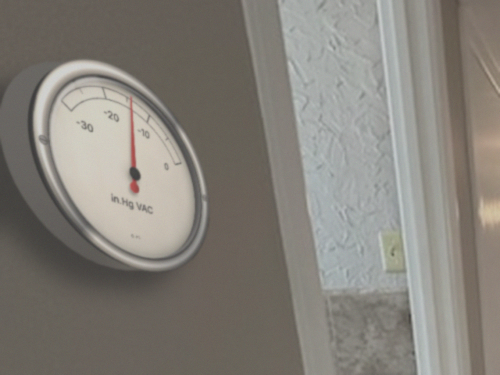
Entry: -15 inHg
